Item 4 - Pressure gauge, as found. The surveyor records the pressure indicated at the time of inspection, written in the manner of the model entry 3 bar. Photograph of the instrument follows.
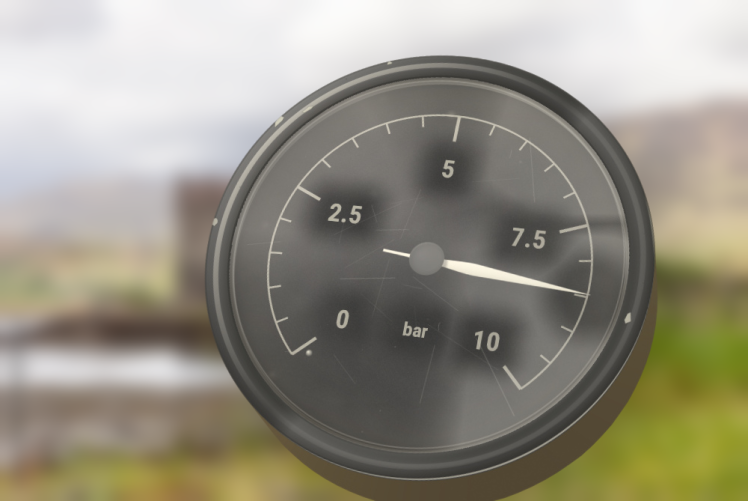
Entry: 8.5 bar
